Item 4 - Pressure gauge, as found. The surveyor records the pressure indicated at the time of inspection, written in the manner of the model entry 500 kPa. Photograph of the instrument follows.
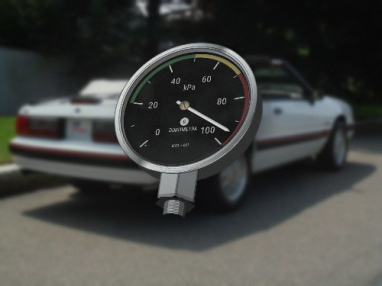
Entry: 95 kPa
